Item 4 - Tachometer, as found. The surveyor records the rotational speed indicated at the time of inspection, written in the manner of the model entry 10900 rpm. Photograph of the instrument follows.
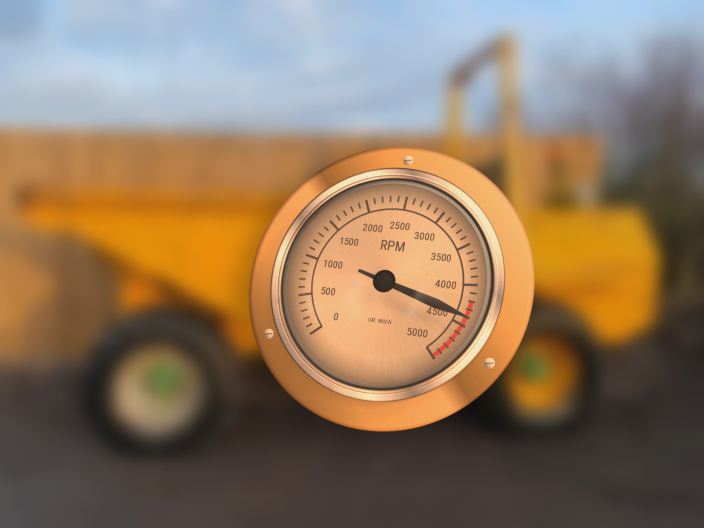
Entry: 4400 rpm
